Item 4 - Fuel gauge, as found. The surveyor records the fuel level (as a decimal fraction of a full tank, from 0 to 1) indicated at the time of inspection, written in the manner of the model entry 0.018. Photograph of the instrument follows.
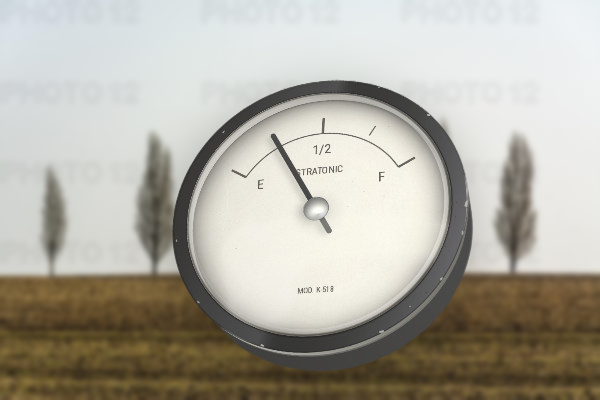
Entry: 0.25
